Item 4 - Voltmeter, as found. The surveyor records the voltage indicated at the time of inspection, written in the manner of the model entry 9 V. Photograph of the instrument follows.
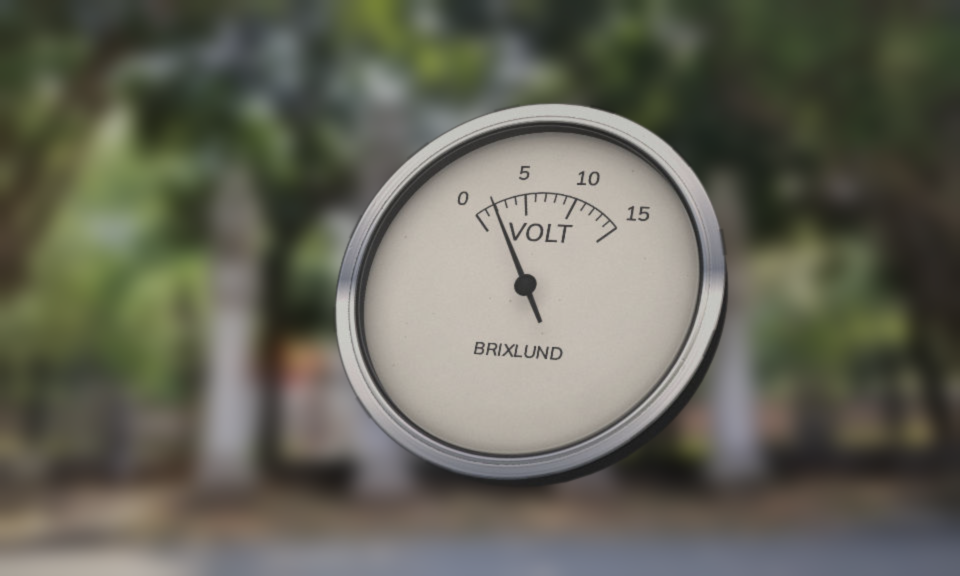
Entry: 2 V
